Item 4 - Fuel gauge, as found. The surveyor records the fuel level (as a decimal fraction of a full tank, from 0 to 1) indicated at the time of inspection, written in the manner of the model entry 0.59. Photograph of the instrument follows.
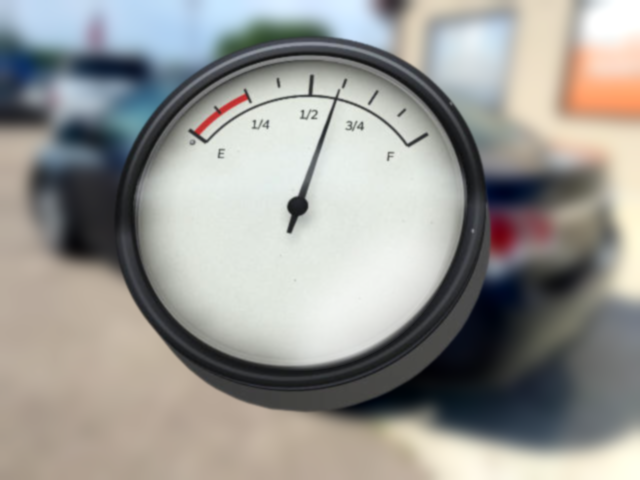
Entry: 0.625
